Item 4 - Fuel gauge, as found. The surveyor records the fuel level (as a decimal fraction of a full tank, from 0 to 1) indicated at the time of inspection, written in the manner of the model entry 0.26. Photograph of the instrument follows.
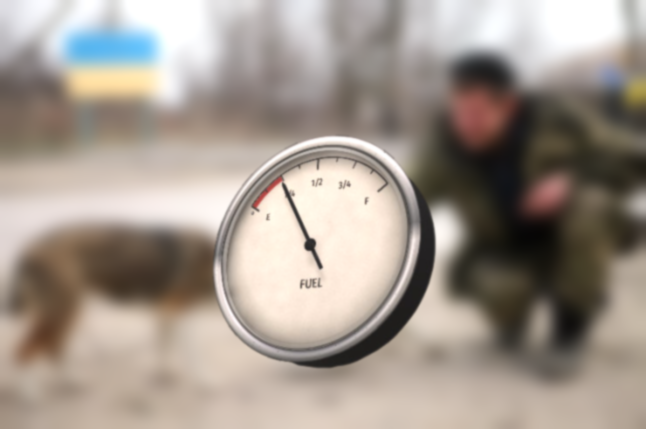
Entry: 0.25
